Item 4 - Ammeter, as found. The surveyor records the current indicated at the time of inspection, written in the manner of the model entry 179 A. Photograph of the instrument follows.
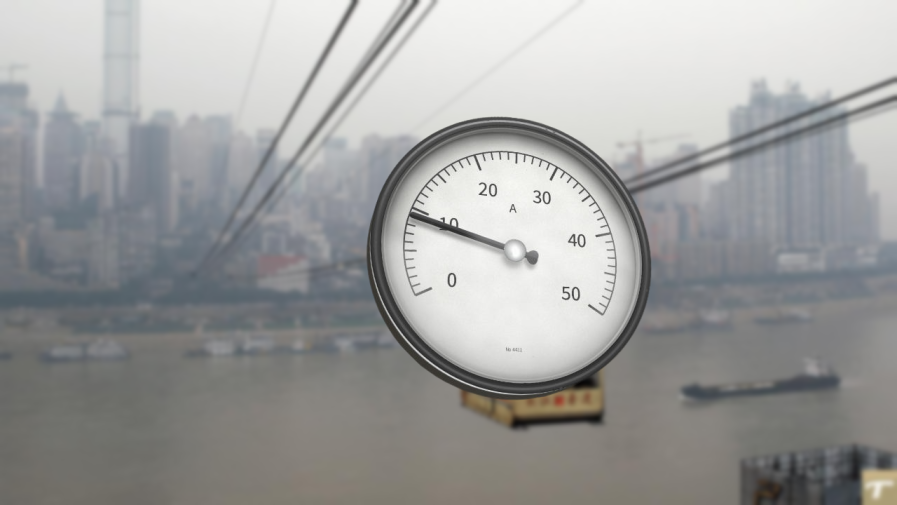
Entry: 9 A
